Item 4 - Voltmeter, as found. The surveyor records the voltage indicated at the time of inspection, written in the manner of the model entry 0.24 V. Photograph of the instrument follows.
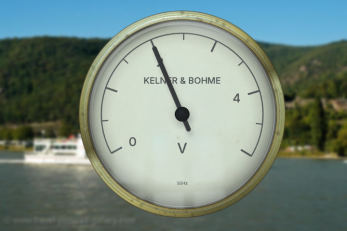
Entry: 2 V
